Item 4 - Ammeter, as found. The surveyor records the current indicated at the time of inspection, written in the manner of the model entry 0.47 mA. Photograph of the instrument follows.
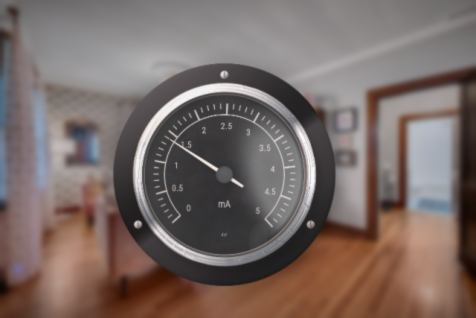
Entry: 1.4 mA
